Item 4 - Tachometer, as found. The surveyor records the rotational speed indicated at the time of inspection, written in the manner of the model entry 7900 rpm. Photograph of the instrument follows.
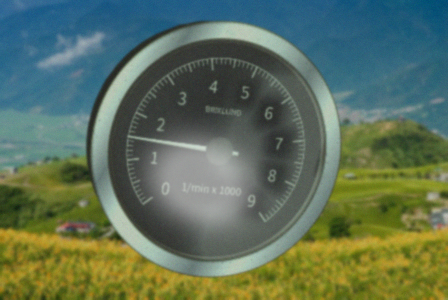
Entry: 1500 rpm
